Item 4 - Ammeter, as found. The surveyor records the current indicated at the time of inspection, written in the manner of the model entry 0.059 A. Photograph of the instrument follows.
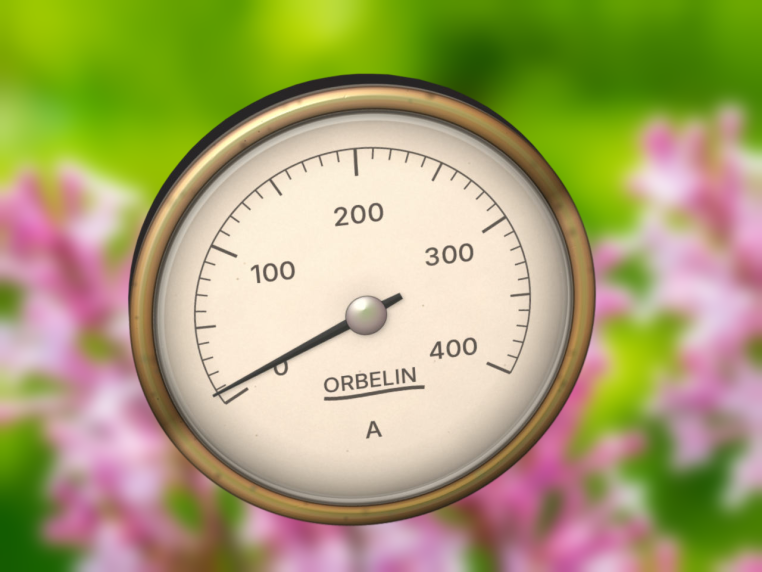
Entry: 10 A
